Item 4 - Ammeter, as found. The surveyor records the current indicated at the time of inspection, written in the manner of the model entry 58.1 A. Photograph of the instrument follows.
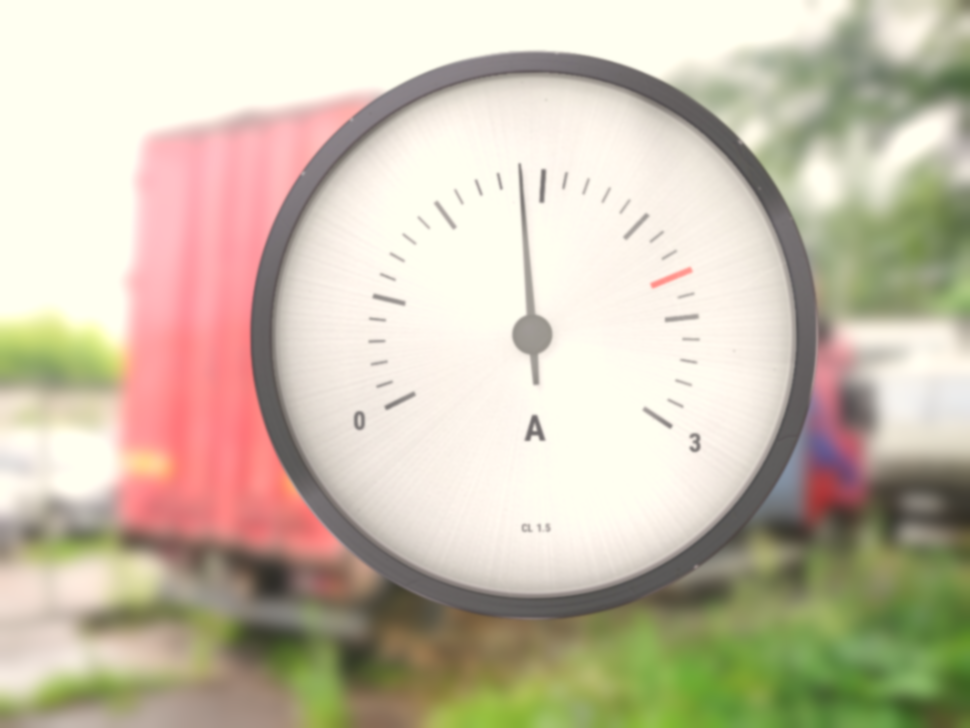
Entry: 1.4 A
